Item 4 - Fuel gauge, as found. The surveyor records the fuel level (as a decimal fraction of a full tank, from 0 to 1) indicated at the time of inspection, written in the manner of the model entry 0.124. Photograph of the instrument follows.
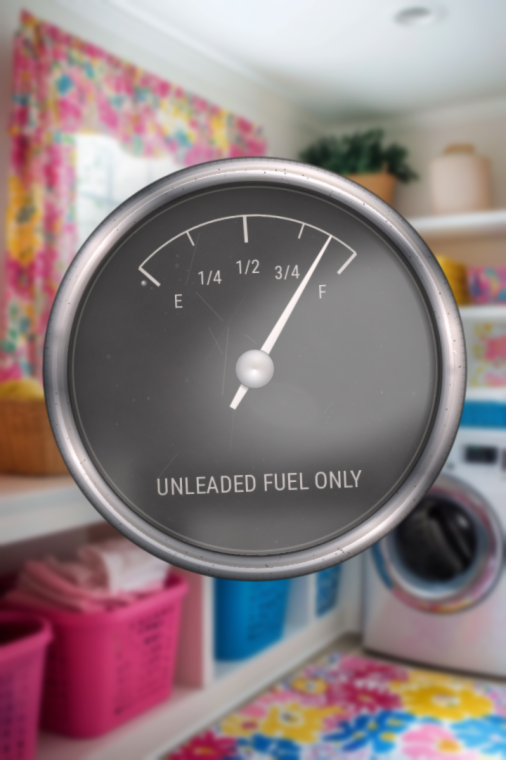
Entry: 0.875
